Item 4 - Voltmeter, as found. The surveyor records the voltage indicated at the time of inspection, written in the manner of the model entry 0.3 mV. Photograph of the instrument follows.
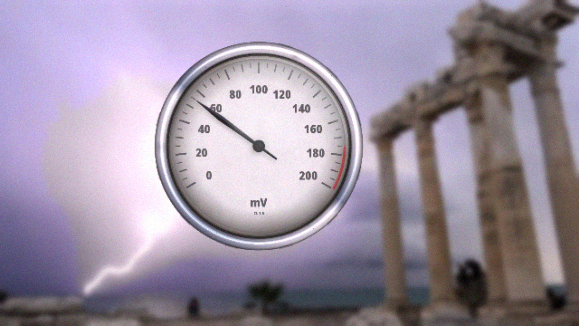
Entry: 55 mV
